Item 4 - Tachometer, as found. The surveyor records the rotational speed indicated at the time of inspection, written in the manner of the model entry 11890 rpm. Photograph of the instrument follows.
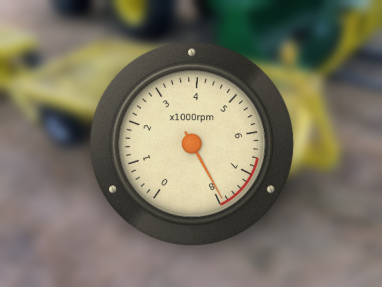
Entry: 7900 rpm
